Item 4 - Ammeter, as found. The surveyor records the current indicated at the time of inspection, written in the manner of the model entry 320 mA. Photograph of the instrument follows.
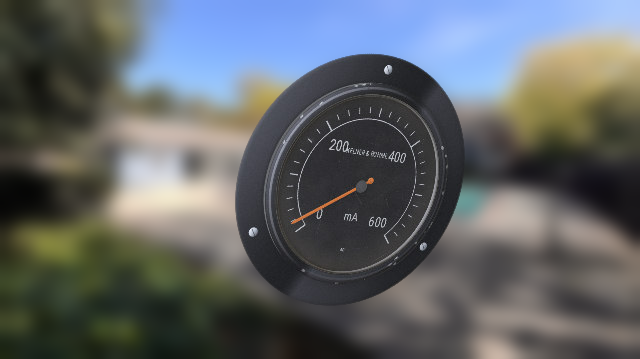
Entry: 20 mA
